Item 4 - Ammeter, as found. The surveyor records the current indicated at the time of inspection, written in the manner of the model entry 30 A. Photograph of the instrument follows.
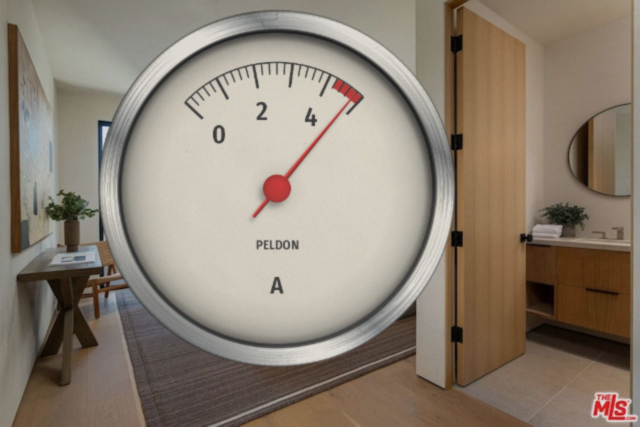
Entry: 4.8 A
